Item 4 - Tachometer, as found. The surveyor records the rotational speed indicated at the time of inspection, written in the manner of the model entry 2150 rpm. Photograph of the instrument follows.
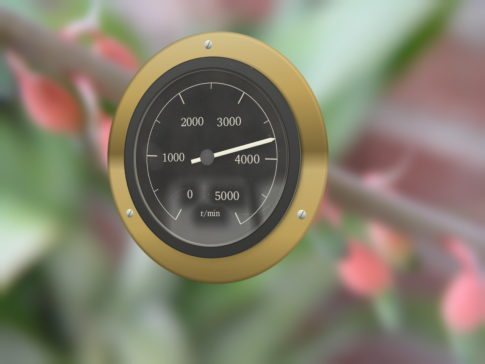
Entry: 3750 rpm
